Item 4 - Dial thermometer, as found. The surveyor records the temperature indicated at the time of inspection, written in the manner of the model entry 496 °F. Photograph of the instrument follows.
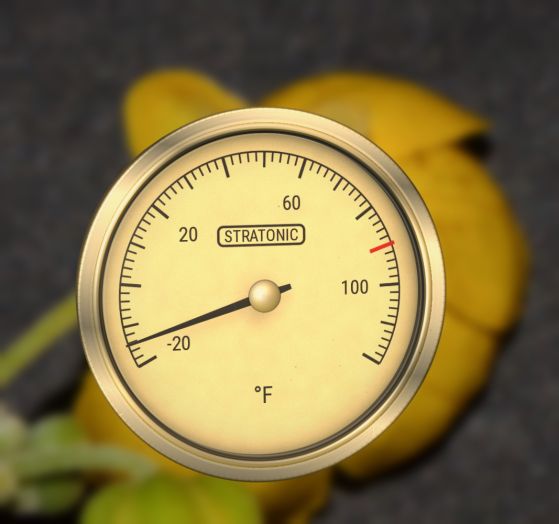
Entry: -14 °F
